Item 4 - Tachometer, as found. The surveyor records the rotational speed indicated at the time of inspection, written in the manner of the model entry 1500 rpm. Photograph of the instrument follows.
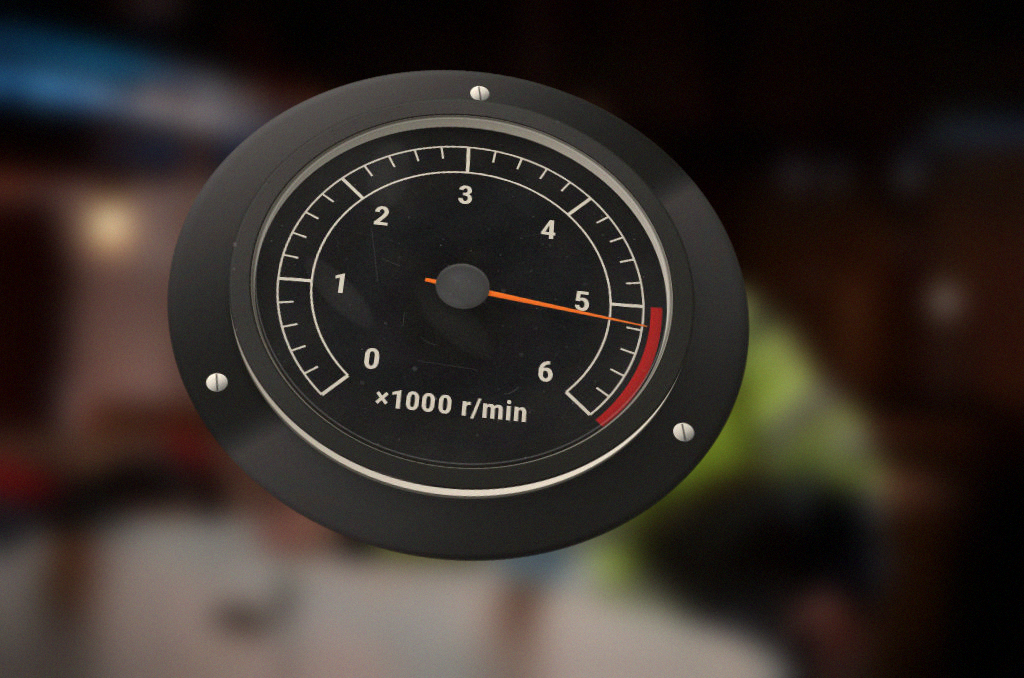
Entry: 5200 rpm
